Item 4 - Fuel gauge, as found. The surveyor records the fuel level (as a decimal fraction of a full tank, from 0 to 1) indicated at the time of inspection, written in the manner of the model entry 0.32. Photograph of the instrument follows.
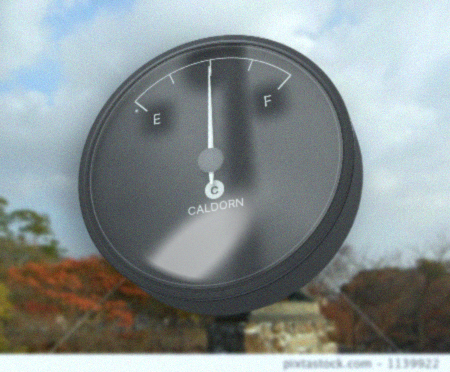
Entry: 0.5
